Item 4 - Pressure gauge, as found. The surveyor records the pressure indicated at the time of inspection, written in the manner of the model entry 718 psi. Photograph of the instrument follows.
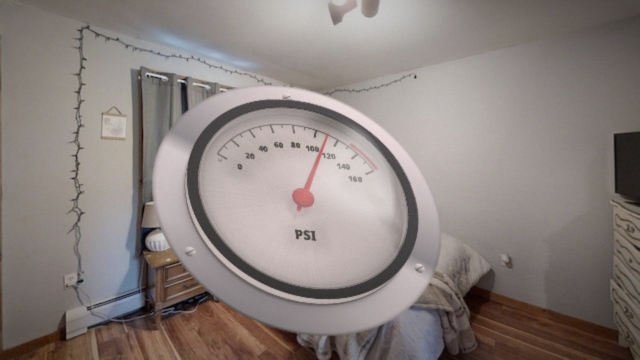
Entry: 110 psi
